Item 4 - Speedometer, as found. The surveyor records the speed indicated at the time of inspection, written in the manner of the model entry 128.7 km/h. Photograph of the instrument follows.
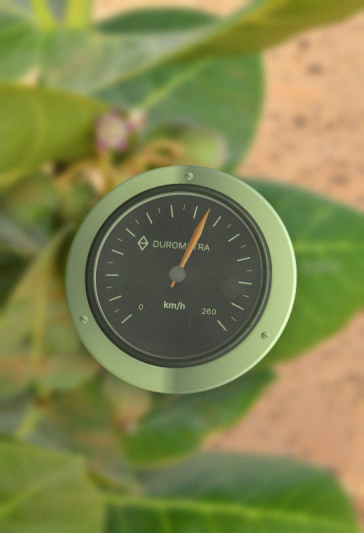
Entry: 150 km/h
